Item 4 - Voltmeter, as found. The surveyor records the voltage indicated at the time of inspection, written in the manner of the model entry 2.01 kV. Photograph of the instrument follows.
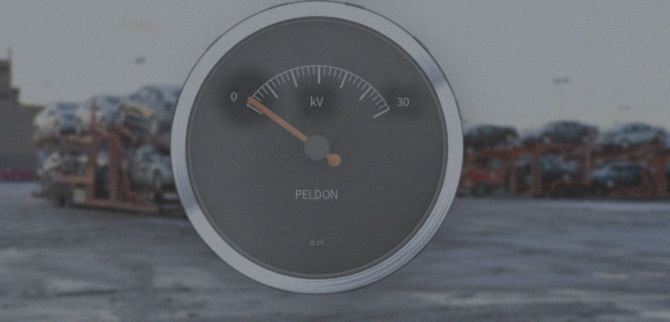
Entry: 1 kV
